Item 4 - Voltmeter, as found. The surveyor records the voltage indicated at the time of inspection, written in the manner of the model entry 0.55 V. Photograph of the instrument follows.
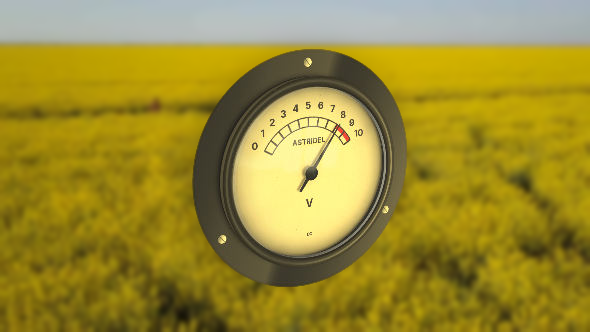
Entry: 8 V
